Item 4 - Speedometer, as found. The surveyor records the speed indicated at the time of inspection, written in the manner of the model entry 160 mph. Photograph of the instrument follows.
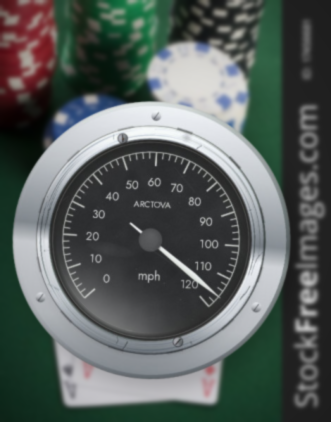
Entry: 116 mph
